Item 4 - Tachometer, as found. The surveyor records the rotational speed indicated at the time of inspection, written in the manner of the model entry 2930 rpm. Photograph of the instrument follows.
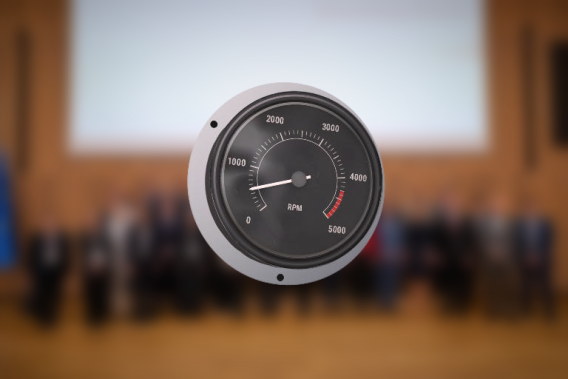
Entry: 500 rpm
